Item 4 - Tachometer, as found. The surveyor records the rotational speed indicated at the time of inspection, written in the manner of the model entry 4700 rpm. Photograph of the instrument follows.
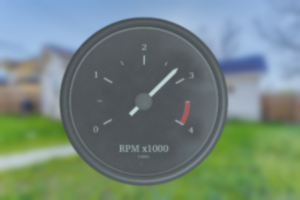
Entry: 2750 rpm
